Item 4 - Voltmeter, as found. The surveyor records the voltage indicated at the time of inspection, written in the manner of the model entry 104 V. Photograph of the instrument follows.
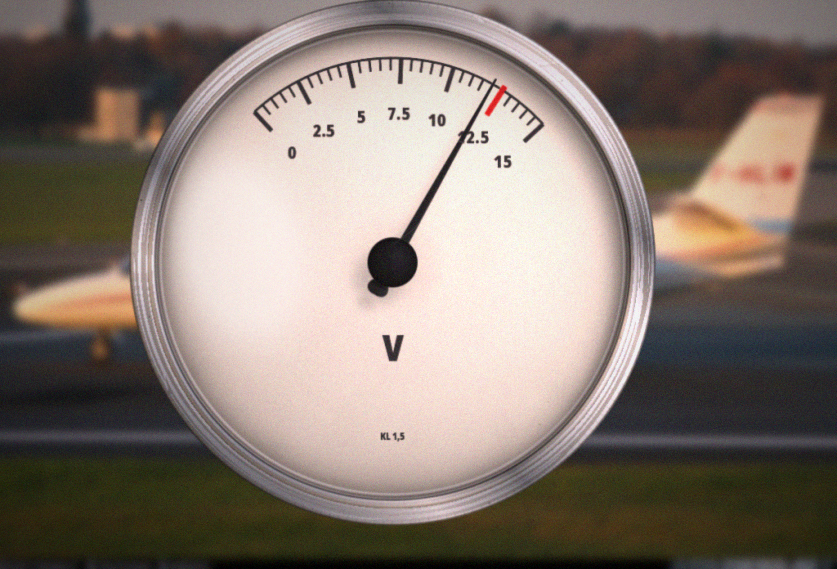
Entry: 12 V
